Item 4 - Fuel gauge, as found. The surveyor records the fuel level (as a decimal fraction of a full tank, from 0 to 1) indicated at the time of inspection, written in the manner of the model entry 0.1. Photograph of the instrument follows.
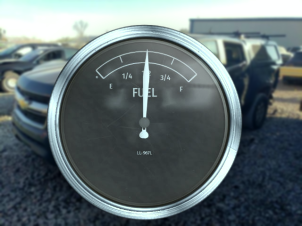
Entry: 0.5
